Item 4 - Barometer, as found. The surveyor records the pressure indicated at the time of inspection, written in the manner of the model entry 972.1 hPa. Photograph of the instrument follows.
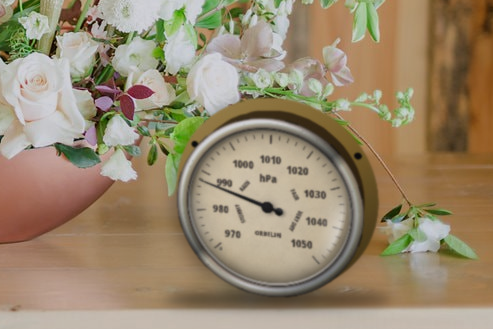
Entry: 988 hPa
